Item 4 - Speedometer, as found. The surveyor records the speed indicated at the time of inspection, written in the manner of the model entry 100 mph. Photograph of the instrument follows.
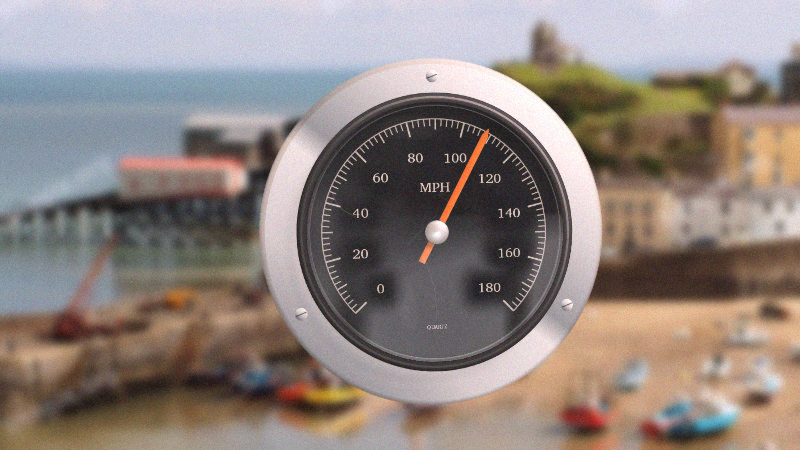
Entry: 108 mph
